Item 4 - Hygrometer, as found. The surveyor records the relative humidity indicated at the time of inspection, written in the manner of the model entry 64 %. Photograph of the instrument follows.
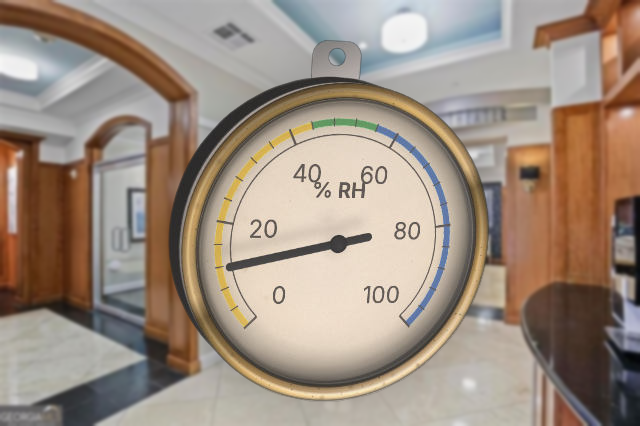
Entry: 12 %
